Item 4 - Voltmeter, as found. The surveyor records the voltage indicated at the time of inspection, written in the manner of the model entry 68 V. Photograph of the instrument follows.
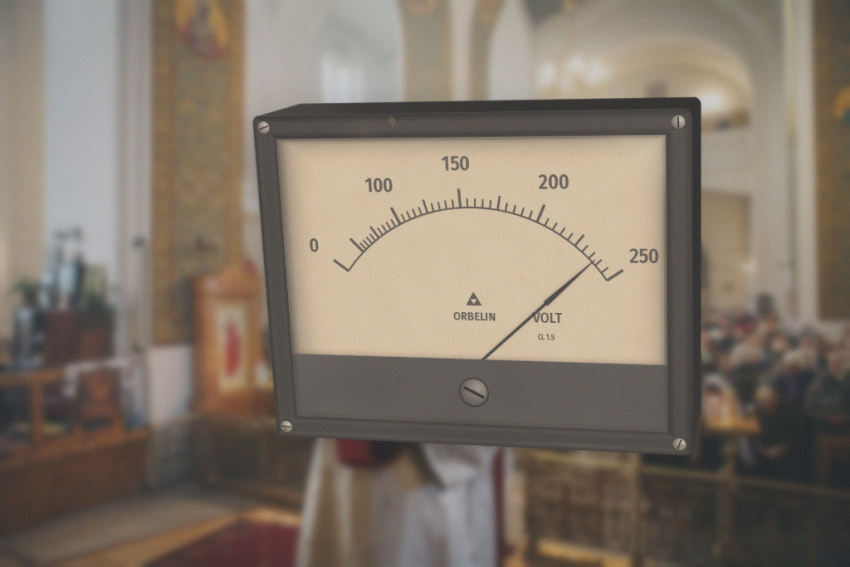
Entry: 237.5 V
